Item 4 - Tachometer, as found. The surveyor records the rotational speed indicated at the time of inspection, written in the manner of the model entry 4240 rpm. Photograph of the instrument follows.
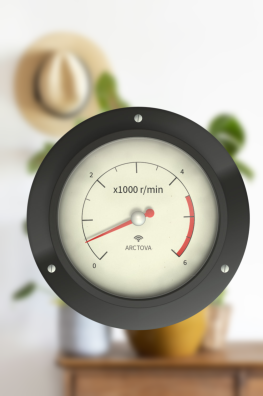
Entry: 500 rpm
